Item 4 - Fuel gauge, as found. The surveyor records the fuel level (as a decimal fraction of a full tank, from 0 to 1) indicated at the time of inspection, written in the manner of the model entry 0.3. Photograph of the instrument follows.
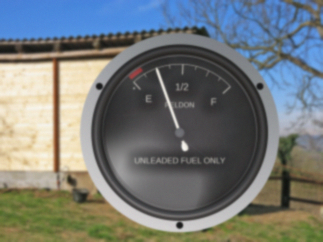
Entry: 0.25
